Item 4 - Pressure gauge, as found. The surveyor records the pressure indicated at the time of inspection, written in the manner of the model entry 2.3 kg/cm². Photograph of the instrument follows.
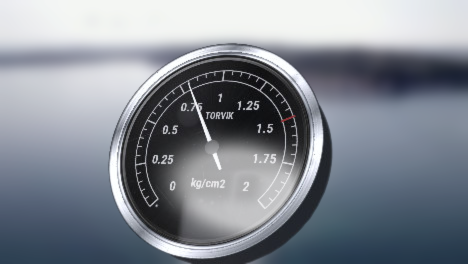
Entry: 0.8 kg/cm²
